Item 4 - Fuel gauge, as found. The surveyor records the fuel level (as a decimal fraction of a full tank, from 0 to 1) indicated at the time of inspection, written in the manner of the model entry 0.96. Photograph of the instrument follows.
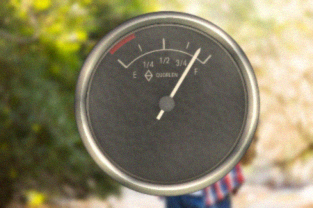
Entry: 0.875
